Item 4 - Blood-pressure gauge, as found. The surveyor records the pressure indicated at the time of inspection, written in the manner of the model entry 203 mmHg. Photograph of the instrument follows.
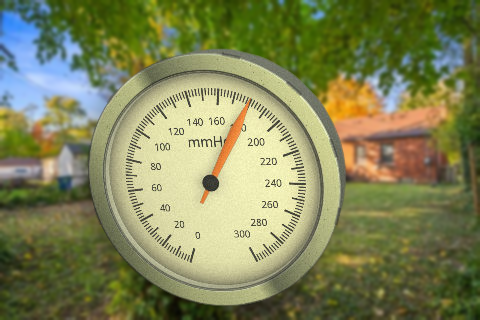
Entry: 180 mmHg
